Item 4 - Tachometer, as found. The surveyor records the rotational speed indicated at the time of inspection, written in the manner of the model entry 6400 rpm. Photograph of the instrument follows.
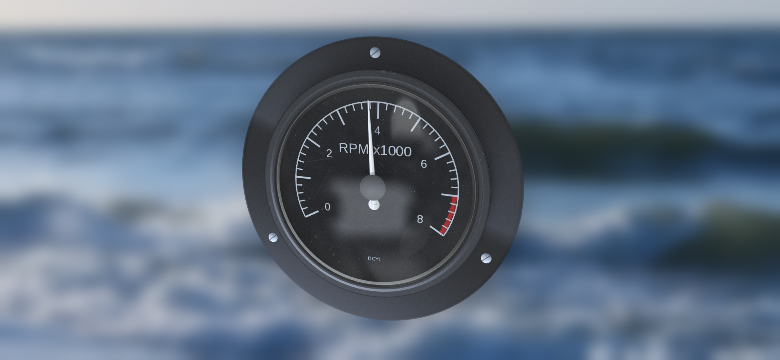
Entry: 3800 rpm
